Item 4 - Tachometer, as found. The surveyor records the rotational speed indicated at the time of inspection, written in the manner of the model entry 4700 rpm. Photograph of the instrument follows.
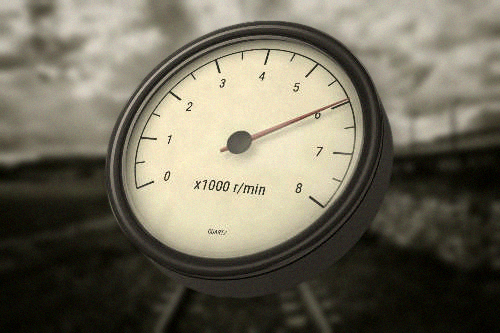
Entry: 6000 rpm
